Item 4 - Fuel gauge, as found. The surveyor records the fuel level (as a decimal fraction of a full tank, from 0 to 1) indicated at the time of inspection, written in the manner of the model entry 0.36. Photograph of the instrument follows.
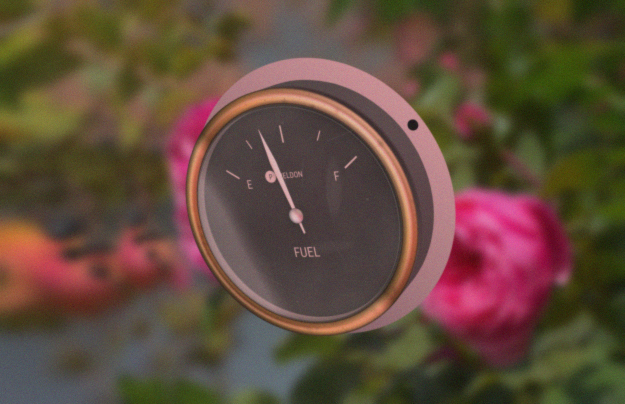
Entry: 0.375
